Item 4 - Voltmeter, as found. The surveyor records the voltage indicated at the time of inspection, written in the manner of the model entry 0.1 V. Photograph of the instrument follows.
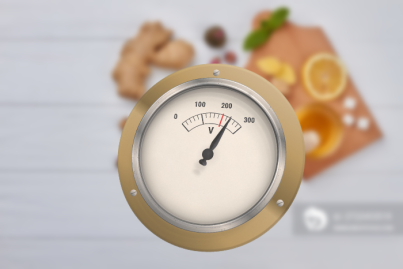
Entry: 240 V
